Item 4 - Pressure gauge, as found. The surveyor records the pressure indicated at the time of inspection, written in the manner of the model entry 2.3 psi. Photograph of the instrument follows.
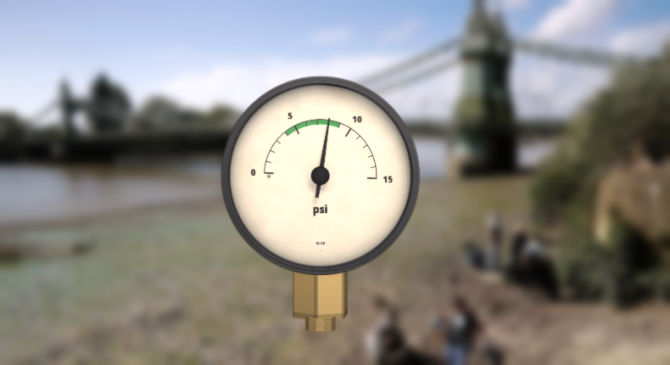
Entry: 8 psi
